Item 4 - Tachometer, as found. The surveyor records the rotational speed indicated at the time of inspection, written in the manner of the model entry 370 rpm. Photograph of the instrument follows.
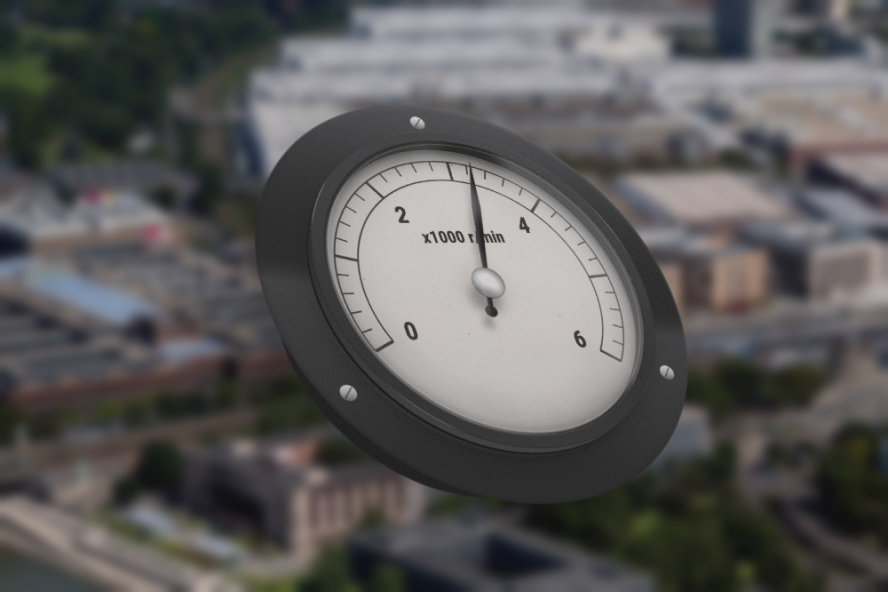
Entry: 3200 rpm
